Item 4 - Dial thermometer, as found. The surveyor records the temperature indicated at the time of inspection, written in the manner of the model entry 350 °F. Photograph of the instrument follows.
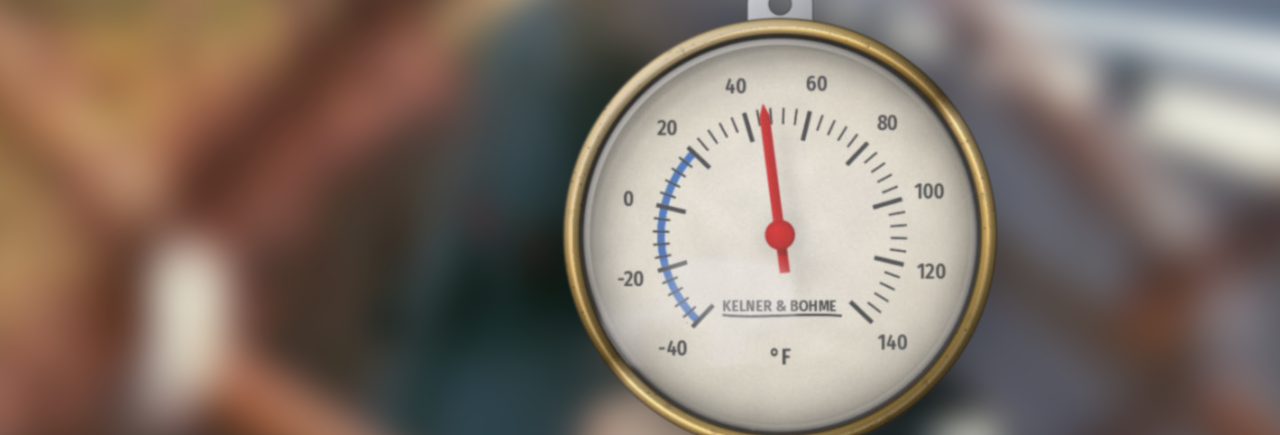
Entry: 46 °F
